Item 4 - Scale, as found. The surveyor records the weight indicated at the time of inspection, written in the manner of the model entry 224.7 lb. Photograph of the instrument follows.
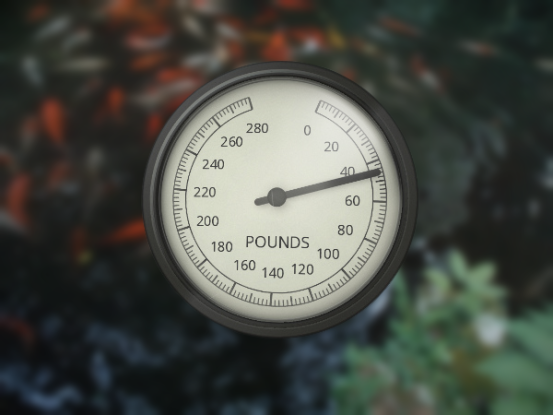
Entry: 46 lb
